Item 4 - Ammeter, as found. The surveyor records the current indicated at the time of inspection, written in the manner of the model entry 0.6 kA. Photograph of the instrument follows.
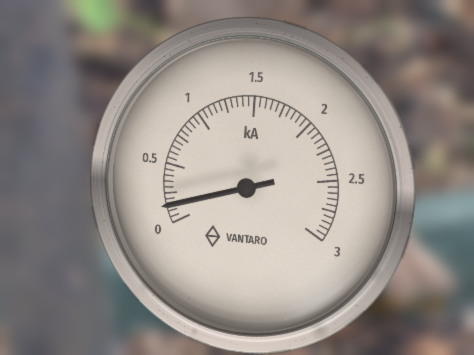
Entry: 0.15 kA
